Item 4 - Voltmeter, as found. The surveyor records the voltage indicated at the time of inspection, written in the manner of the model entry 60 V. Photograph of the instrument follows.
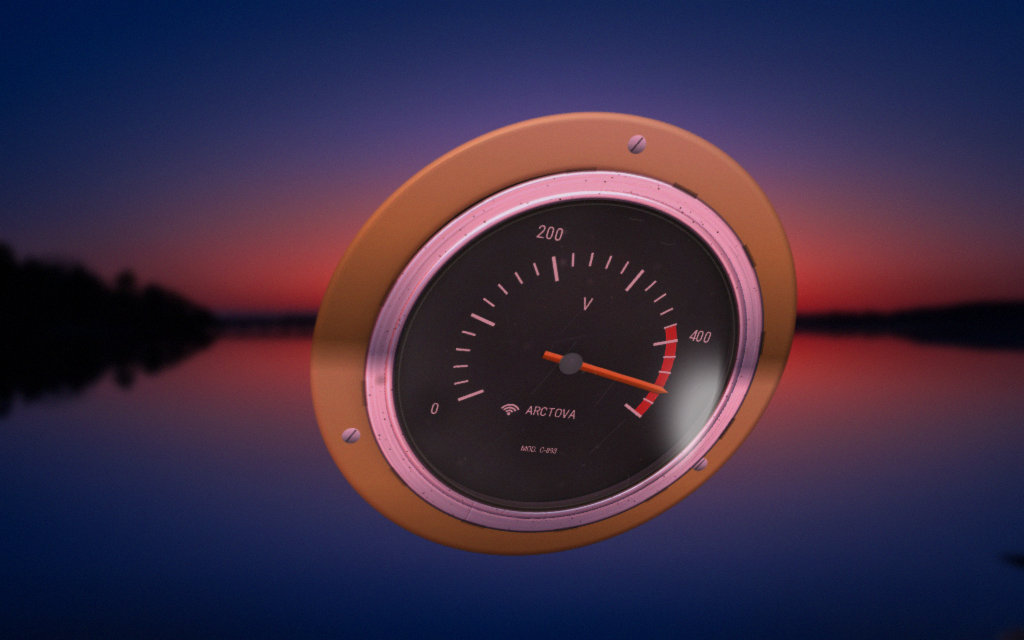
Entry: 460 V
